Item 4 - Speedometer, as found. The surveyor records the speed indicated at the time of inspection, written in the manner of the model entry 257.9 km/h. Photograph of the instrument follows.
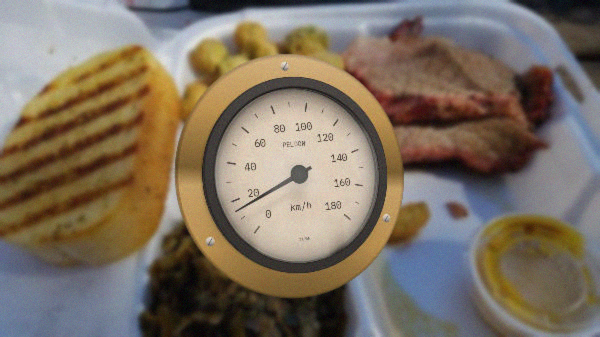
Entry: 15 km/h
